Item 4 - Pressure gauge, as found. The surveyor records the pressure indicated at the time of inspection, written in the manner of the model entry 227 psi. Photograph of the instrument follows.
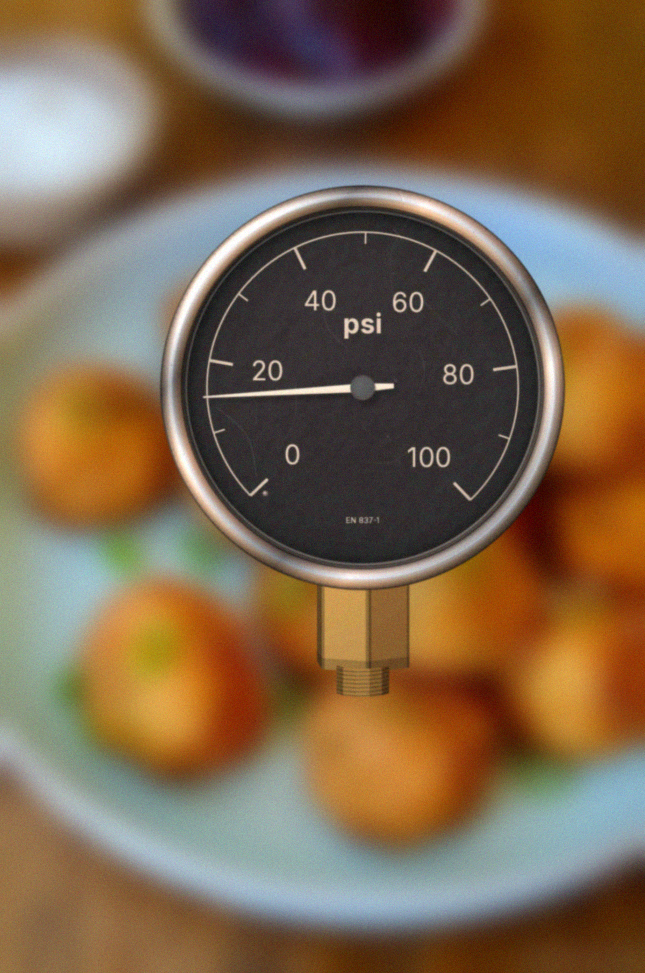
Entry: 15 psi
